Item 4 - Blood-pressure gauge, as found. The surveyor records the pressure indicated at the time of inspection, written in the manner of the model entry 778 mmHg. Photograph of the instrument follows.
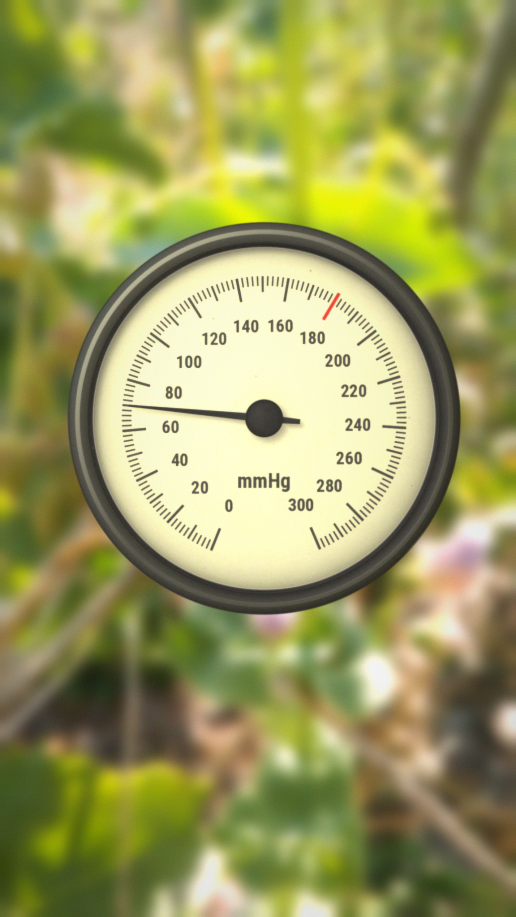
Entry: 70 mmHg
